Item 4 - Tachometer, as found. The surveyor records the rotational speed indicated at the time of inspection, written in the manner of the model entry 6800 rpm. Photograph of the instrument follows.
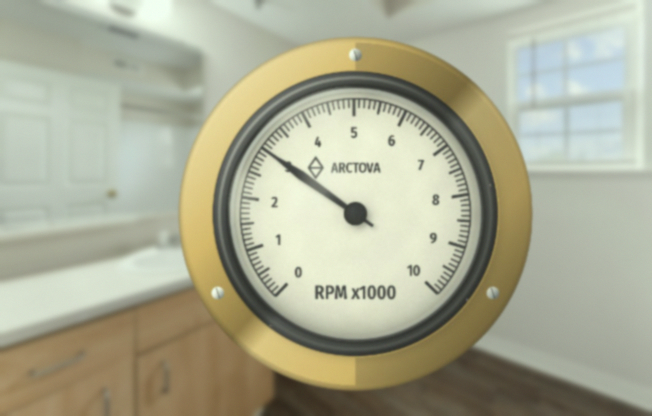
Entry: 3000 rpm
